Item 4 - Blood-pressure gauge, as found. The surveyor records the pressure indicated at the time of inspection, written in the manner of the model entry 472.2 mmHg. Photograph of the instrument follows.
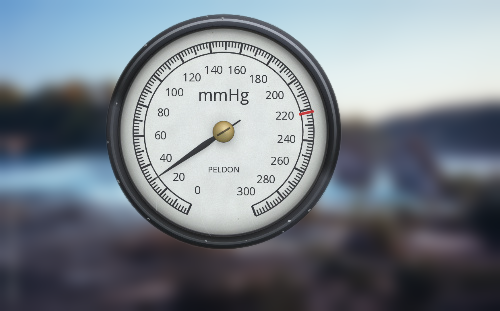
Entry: 30 mmHg
